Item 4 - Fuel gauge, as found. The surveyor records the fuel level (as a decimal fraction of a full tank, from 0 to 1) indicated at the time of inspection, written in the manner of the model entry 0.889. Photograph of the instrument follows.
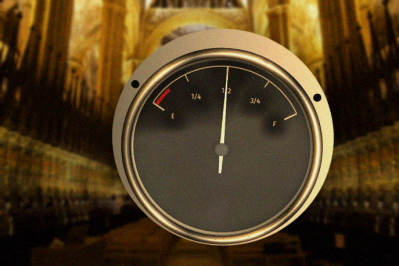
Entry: 0.5
